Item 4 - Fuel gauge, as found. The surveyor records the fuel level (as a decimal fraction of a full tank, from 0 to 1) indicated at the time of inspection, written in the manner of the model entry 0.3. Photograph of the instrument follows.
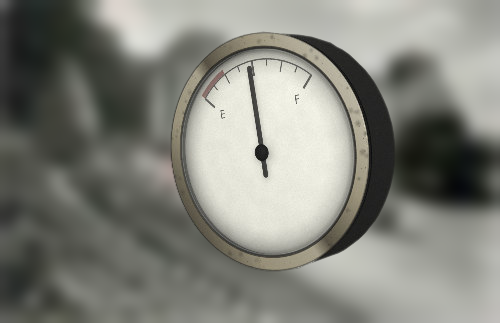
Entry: 0.5
